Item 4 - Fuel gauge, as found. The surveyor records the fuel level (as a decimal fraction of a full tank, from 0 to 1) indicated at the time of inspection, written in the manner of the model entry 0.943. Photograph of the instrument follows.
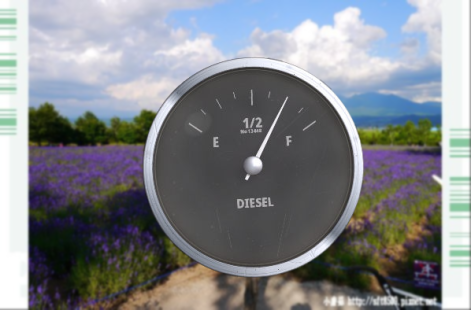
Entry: 0.75
